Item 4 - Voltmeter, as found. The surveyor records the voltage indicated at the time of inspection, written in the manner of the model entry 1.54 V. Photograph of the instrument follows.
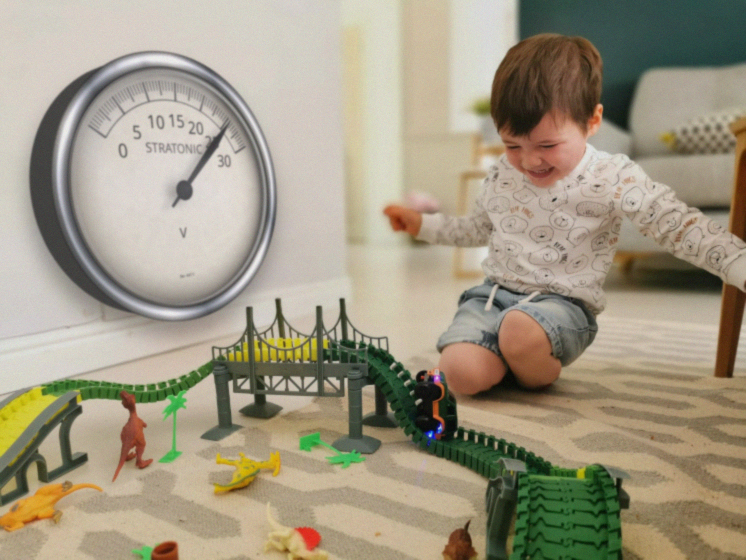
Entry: 25 V
